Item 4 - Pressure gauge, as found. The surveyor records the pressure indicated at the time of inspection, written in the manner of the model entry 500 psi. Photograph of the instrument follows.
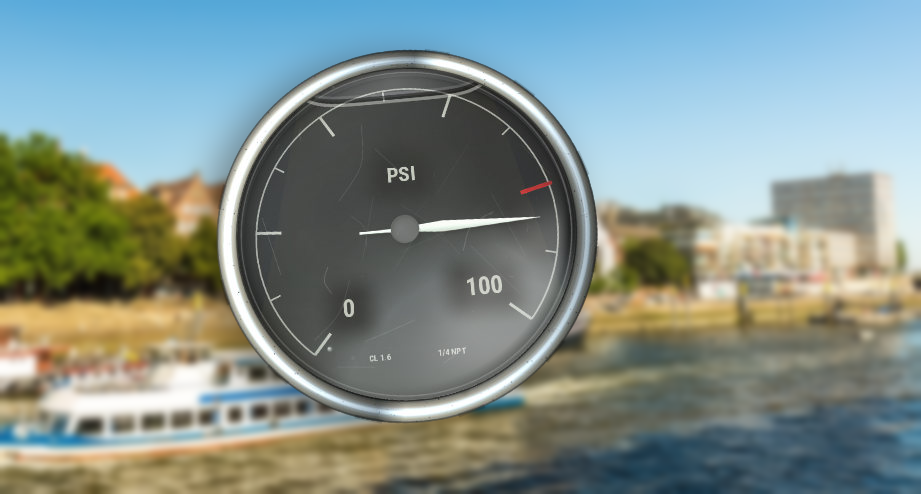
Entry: 85 psi
